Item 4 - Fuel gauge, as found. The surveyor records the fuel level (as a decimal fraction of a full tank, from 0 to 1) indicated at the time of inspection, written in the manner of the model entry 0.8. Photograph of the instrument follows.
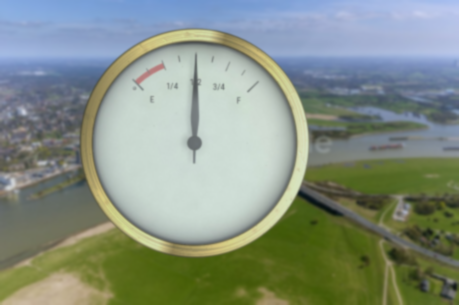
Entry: 0.5
